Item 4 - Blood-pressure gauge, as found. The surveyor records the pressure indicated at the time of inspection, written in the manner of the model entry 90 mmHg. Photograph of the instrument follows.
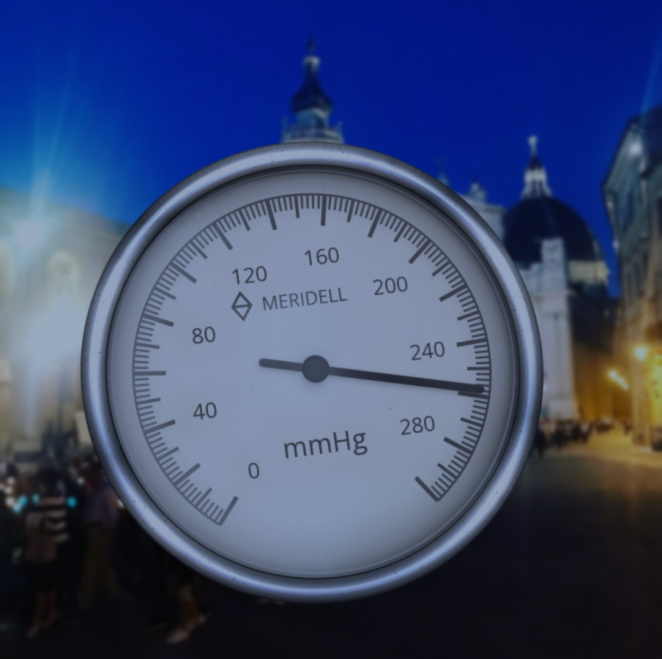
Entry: 258 mmHg
